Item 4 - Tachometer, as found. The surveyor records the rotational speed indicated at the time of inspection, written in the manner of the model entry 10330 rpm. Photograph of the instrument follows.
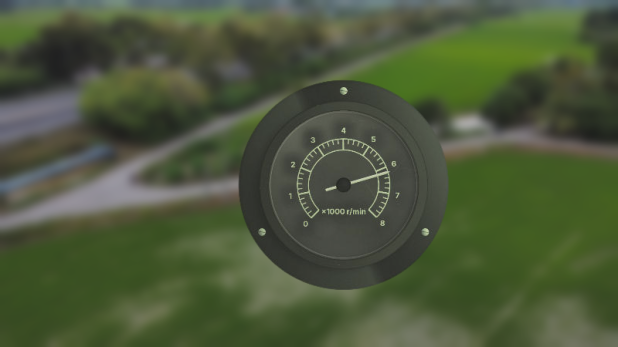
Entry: 6200 rpm
